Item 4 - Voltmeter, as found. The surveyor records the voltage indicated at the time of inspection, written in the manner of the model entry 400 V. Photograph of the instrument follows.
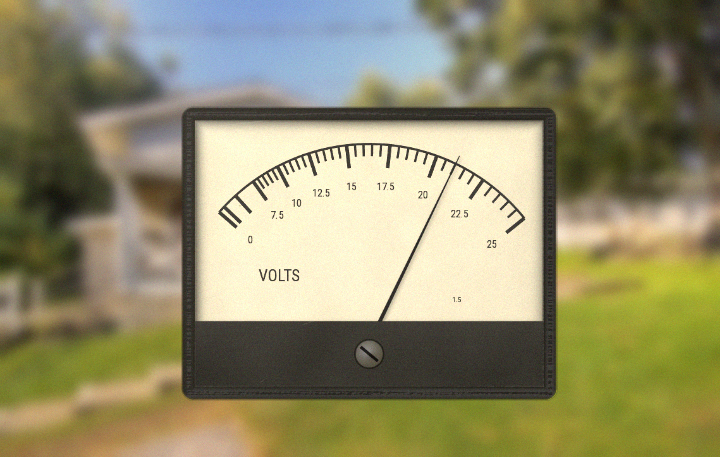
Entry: 21 V
